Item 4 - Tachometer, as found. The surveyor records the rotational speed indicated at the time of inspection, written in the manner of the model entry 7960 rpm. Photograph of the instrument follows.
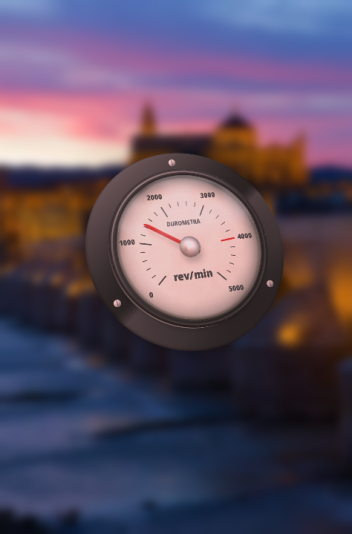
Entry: 1400 rpm
